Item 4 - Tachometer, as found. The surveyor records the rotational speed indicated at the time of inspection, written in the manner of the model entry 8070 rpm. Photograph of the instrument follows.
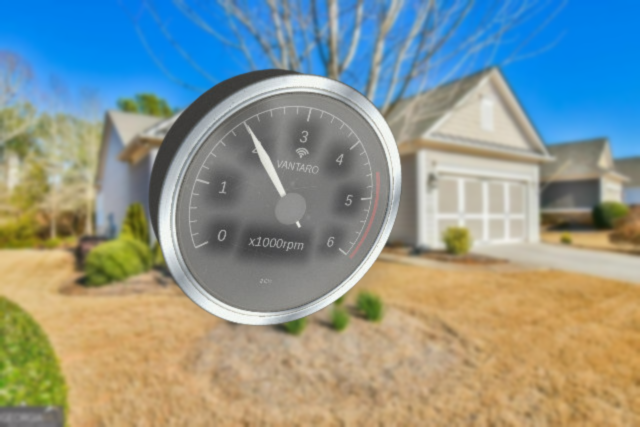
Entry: 2000 rpm
